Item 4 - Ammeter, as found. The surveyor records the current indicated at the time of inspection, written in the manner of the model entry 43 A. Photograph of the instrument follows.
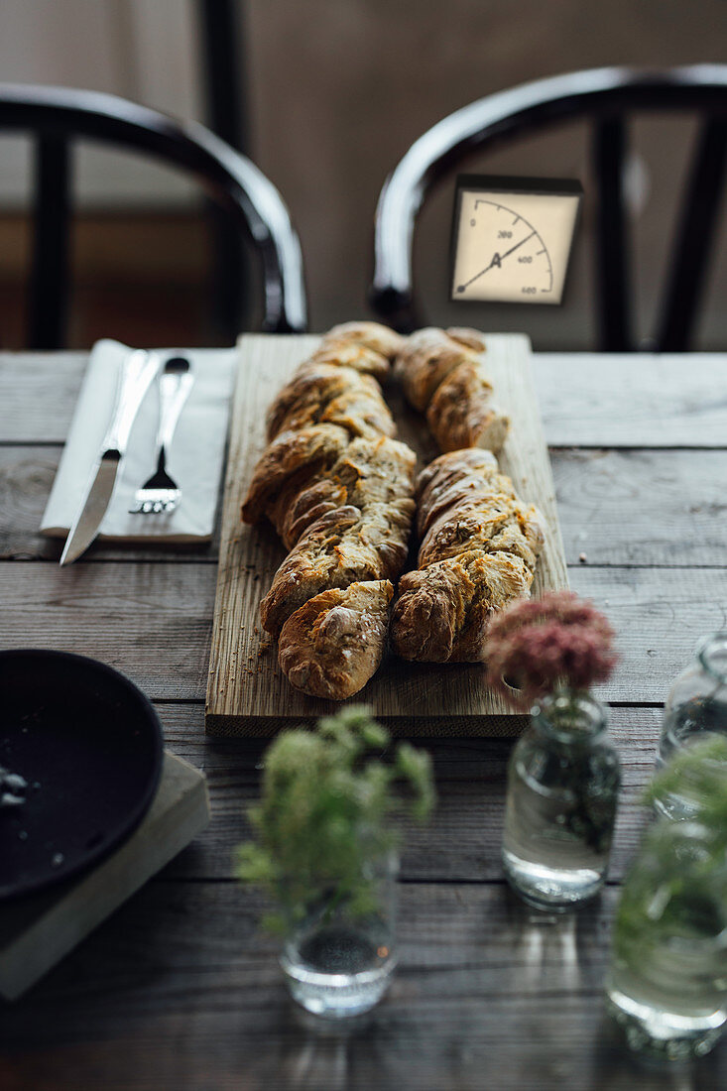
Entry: 300 A
